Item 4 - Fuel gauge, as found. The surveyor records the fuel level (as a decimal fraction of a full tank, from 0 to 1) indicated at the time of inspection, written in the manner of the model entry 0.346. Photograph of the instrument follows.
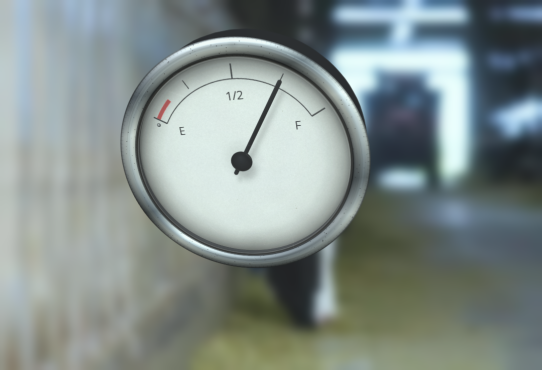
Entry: 0.75
